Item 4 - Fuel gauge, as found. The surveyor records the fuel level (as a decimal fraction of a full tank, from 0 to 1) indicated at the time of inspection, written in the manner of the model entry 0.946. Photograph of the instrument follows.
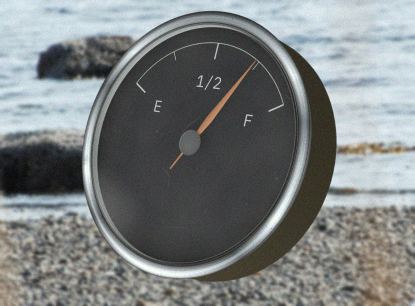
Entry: 0.75
